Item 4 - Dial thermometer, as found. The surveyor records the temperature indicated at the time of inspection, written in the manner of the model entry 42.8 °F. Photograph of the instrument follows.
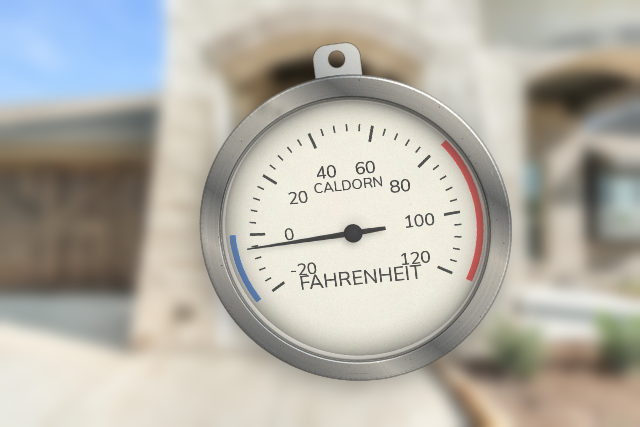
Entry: -4 °F
